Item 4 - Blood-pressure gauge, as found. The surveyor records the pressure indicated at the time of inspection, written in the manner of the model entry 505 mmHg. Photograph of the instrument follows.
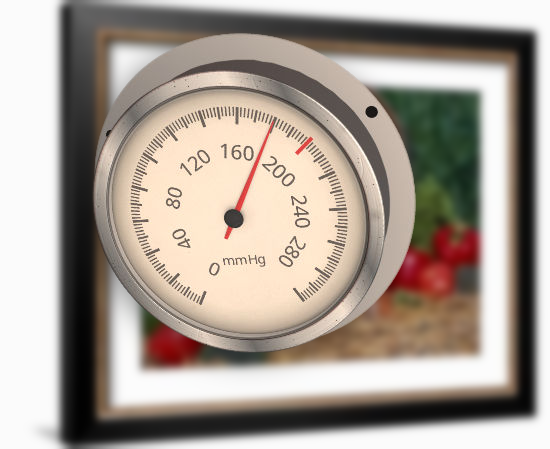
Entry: 180 mmHg
